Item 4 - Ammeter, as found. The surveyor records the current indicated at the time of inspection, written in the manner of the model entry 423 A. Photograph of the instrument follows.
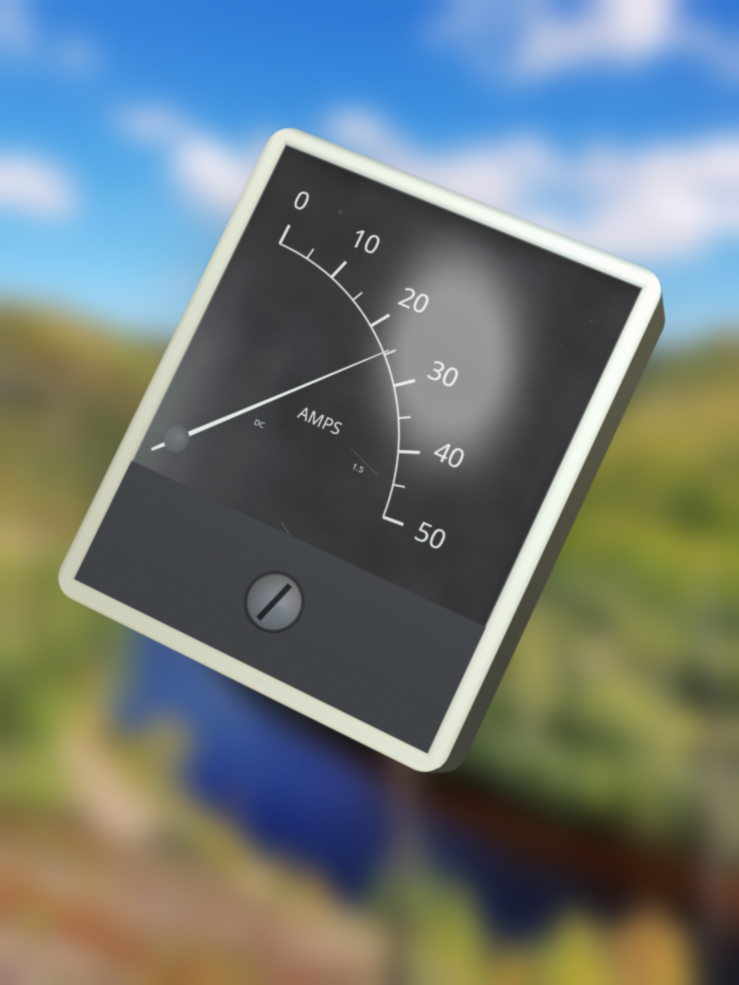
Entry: 25 A
